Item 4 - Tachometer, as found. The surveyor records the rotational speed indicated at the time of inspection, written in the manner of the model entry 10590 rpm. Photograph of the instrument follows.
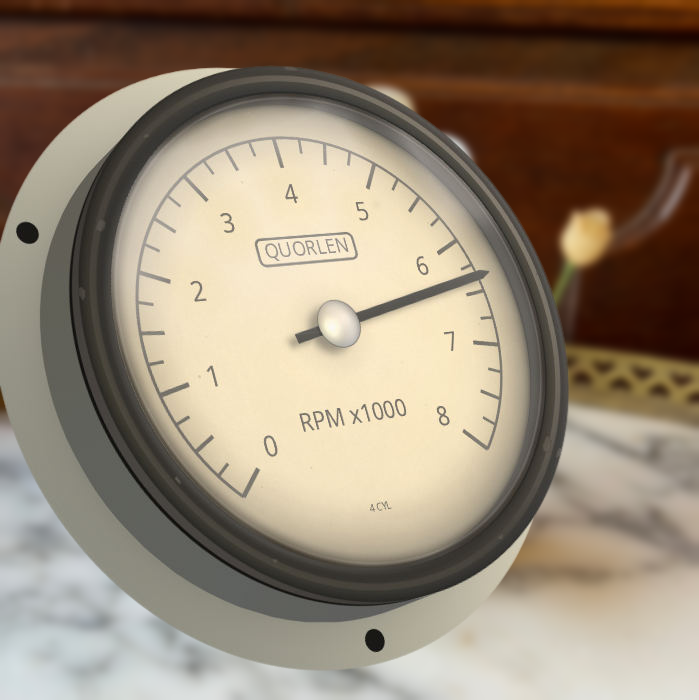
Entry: 6375 rpm
